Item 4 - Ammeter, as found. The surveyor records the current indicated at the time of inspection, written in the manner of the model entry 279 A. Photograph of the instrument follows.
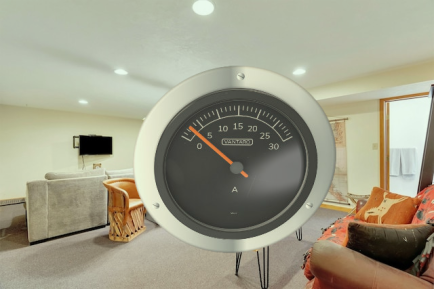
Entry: 3 A
